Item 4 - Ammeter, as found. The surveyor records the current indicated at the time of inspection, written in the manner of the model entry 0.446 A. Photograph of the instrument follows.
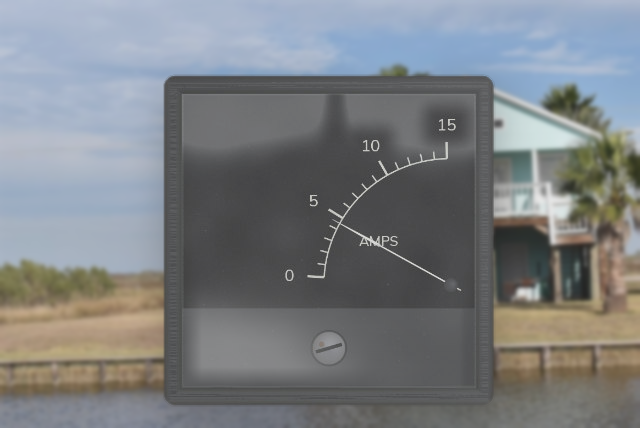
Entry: 4.5 A
